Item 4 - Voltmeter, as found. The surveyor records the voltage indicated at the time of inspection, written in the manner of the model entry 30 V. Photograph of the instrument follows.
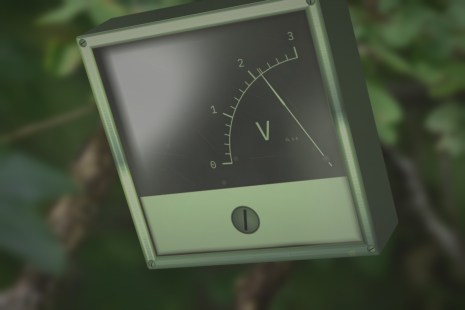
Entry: 2.2 V
